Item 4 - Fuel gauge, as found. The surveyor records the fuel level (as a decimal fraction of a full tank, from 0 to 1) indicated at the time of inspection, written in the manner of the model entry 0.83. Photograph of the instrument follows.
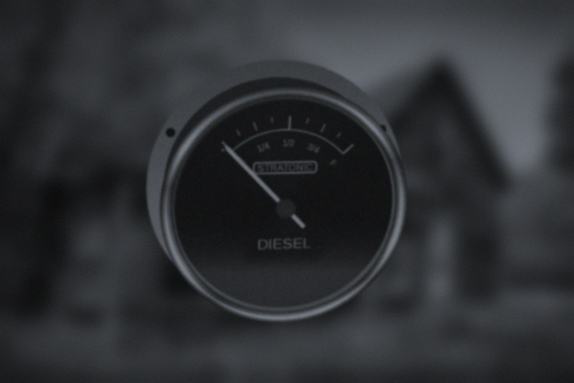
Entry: 0
